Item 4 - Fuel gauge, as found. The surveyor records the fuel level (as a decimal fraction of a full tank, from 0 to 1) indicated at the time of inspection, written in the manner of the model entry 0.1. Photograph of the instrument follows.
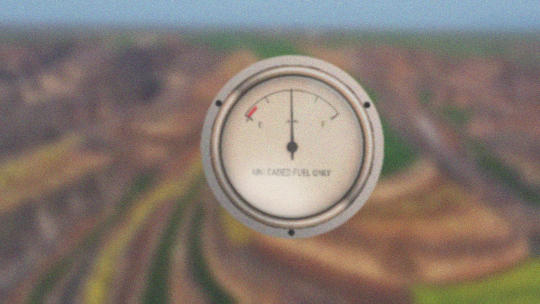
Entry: 0.5
